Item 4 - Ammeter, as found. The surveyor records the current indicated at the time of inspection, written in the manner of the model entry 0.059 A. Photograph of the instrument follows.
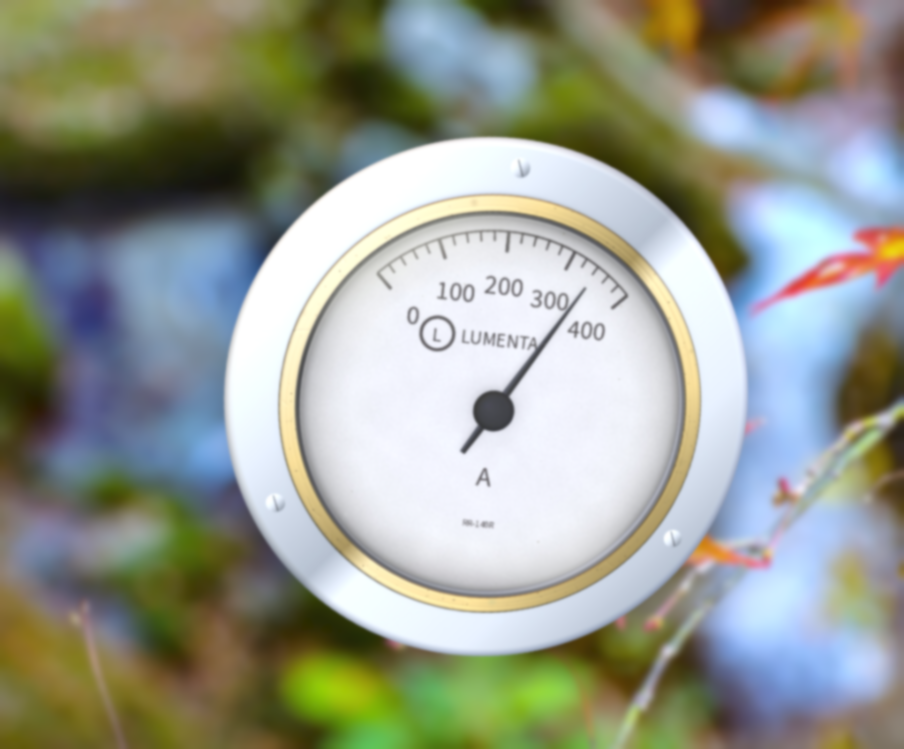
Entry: 340 A
